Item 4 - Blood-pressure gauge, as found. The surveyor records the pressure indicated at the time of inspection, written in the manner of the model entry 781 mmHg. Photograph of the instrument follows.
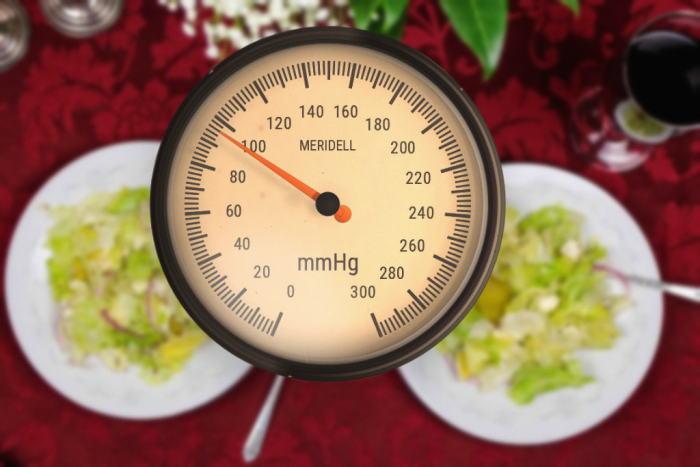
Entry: 96 mmHg
